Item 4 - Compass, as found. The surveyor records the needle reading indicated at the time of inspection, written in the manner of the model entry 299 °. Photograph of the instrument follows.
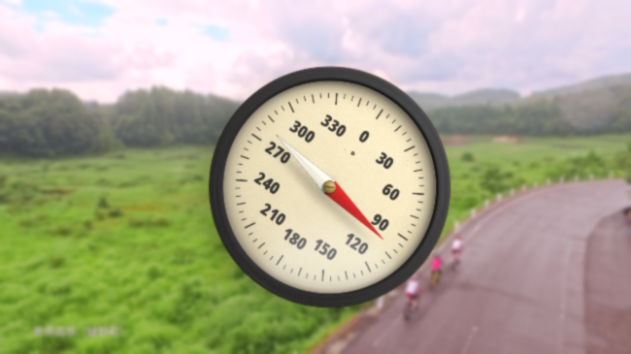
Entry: 100 °
